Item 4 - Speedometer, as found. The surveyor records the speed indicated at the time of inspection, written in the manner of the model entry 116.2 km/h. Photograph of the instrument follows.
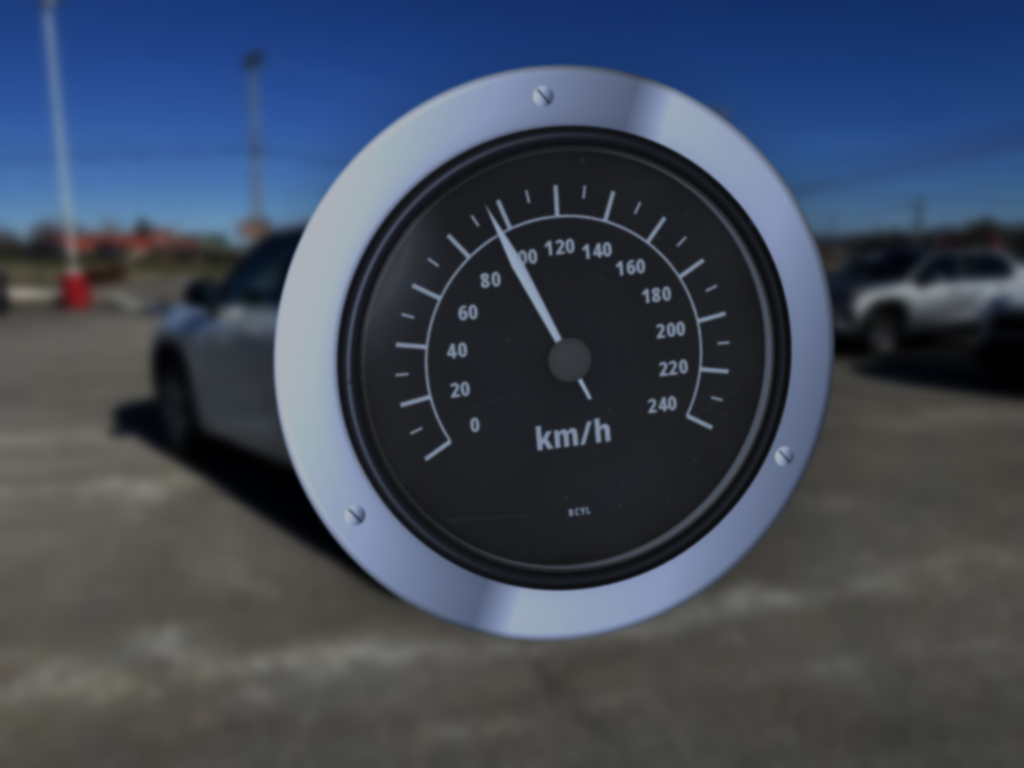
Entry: 95 km/h
